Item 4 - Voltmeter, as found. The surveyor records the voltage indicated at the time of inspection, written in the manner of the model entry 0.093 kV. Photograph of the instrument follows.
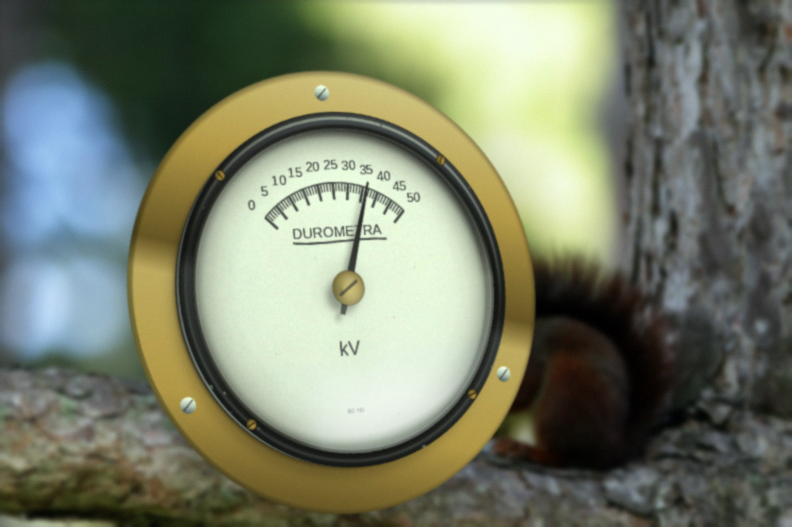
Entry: 35 kV
